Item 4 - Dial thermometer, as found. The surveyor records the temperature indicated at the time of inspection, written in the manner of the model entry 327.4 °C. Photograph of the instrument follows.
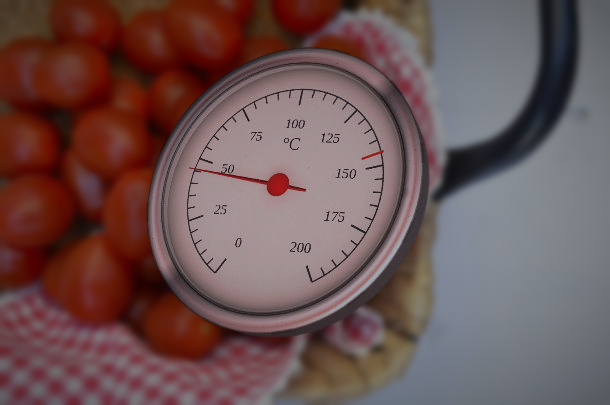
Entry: 45 °C
